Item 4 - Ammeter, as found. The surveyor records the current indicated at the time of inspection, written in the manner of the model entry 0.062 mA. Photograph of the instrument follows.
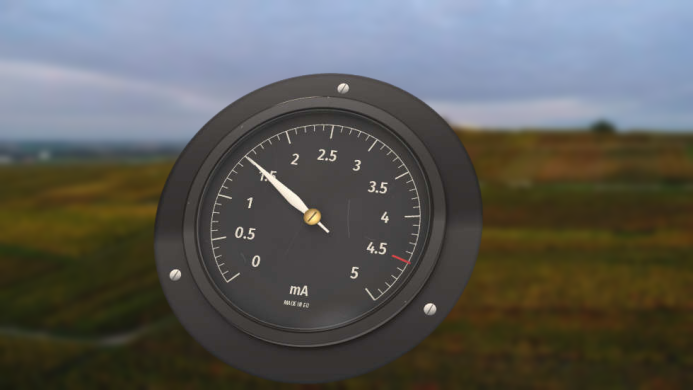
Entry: 1.5 mA
